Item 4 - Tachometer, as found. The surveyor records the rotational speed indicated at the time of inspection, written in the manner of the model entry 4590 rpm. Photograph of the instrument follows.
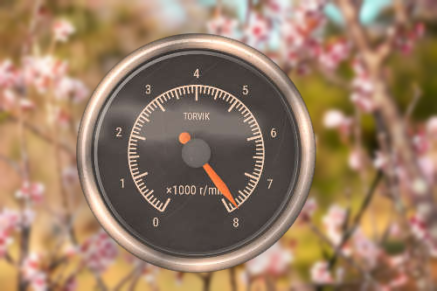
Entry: 7800 rpm
